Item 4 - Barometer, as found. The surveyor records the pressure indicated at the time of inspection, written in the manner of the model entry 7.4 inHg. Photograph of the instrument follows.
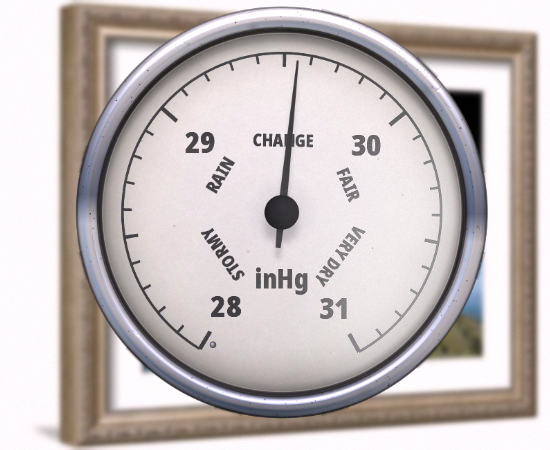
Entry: 29.55 inHg
